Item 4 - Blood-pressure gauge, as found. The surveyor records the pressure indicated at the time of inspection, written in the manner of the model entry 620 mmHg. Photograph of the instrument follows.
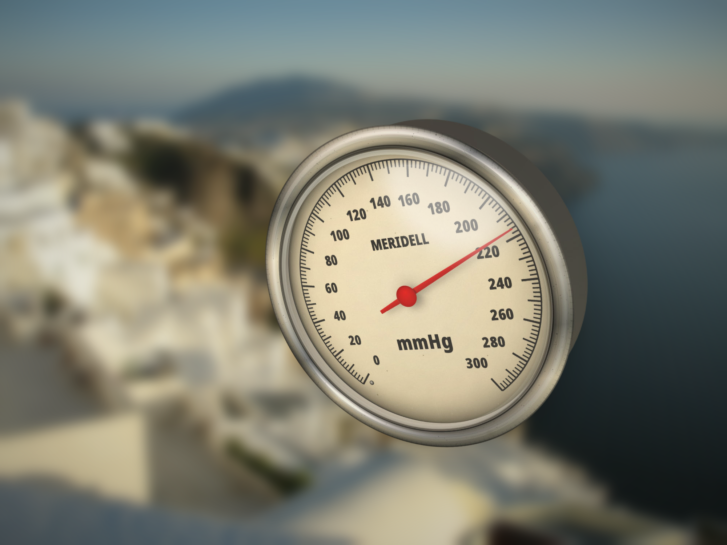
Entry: 216 mmHg
